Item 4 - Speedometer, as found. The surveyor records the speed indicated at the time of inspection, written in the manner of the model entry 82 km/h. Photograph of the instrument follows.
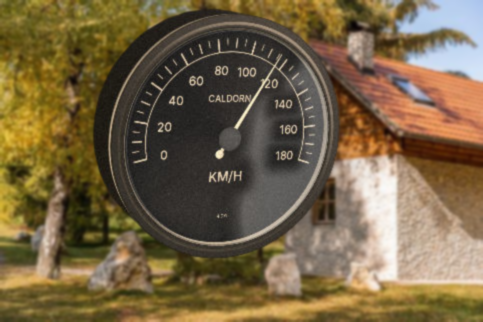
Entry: 115 km/h
